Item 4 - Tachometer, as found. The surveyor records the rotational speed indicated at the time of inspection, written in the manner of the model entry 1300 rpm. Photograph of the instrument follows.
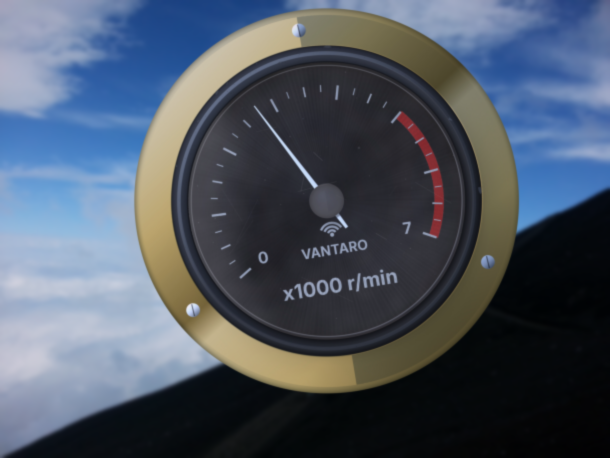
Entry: 2750 rpm
